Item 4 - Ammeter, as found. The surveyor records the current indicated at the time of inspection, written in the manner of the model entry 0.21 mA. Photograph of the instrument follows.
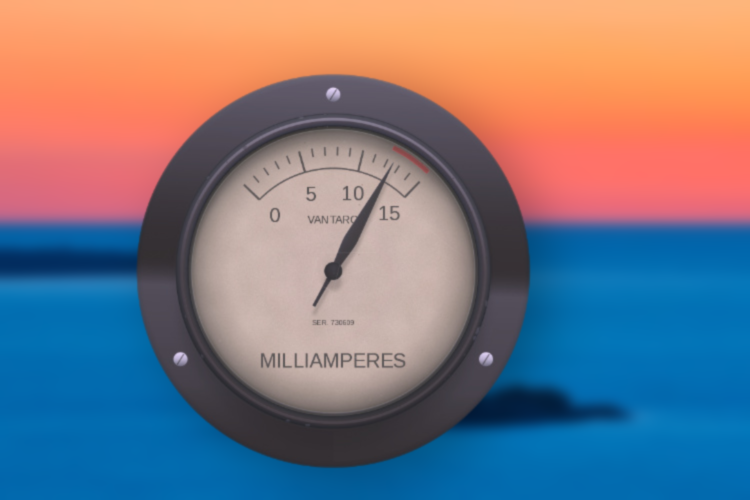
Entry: 12.5 mA
